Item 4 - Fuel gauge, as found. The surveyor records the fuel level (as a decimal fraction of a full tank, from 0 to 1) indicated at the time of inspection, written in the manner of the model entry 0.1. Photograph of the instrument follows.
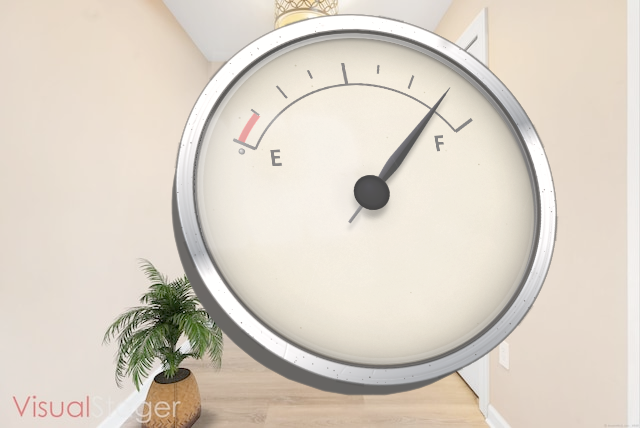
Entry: 0.875
